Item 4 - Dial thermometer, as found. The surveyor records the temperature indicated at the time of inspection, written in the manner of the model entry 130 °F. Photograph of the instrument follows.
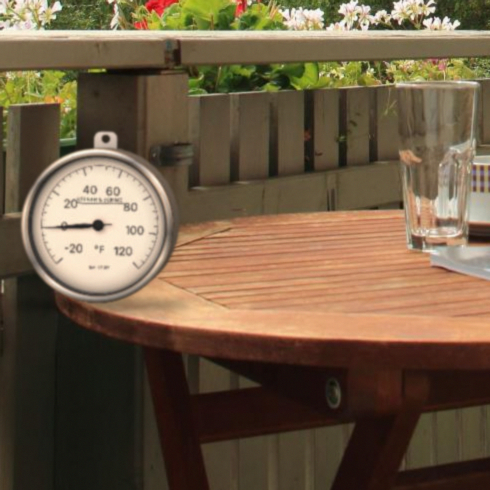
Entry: 0 °F
